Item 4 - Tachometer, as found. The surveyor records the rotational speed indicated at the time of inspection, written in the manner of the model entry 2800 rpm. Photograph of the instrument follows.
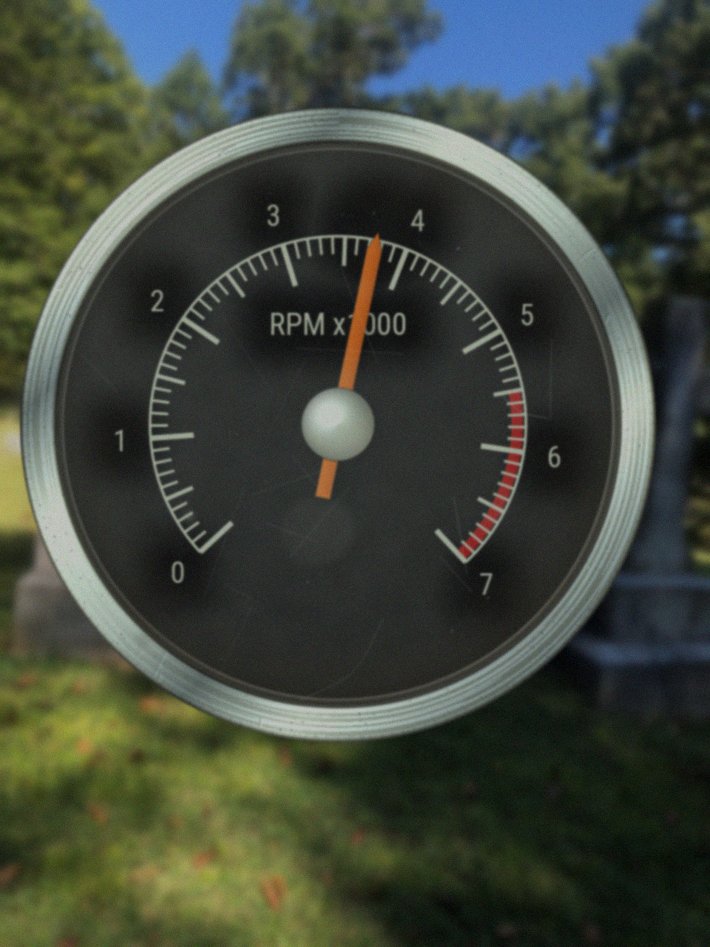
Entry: 3750 rpm
